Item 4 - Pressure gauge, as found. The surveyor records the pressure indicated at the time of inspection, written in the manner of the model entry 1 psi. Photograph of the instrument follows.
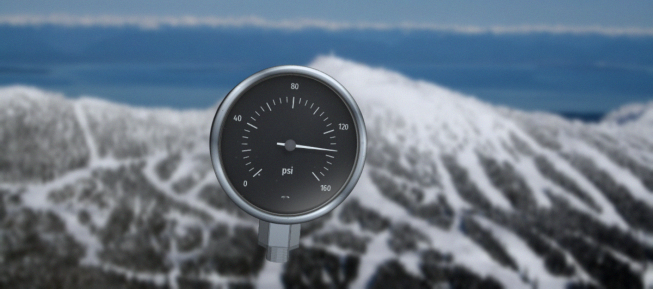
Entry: 135 psi
